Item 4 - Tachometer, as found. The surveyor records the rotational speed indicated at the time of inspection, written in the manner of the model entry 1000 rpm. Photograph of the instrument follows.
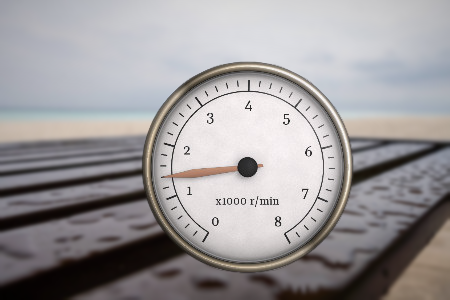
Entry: 1400 rpm
